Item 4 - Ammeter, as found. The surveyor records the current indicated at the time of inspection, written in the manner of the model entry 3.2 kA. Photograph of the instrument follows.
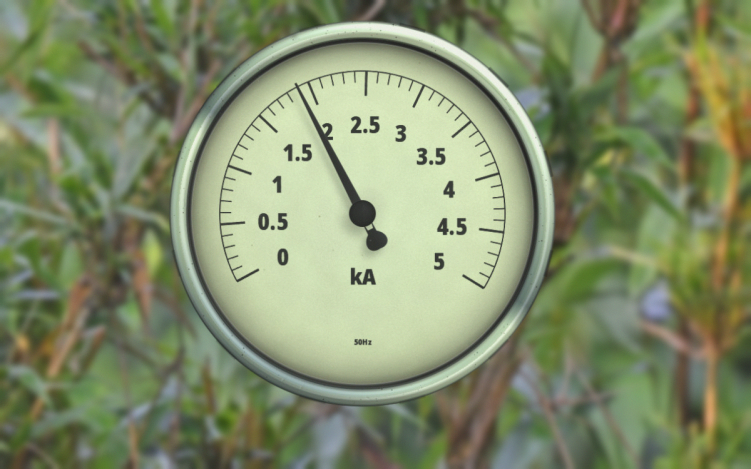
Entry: 1.9 kA
